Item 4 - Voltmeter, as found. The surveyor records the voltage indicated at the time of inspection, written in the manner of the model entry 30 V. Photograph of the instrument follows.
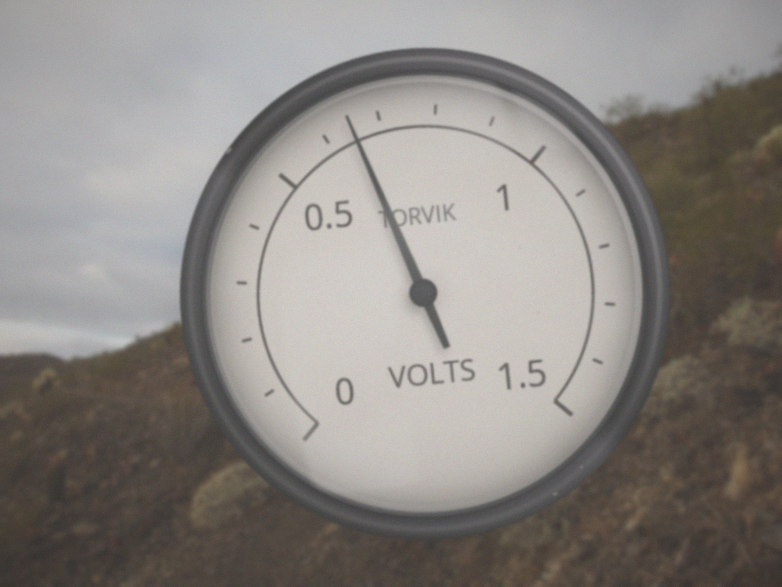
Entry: 0.65 V
